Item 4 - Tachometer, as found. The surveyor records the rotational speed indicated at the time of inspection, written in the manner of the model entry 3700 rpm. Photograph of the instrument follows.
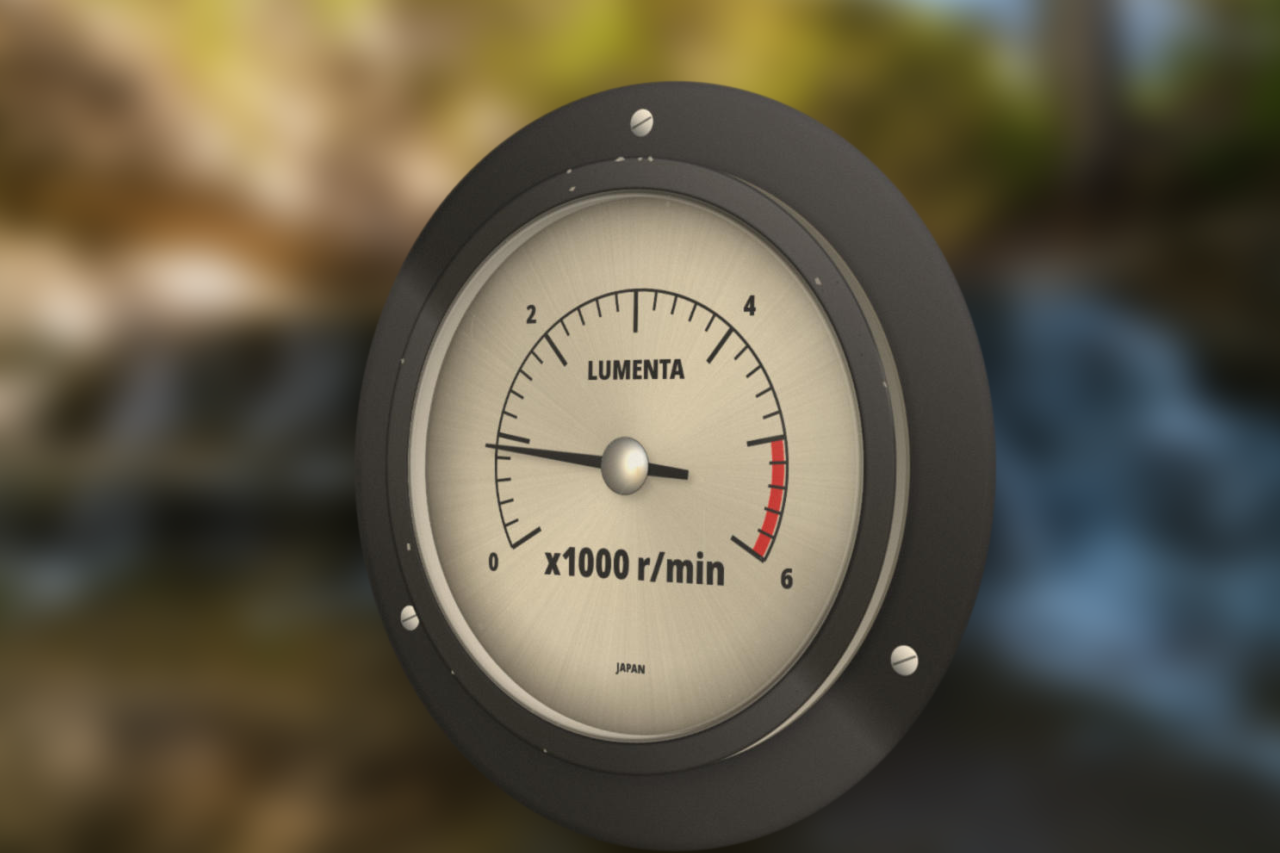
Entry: 900 rpm
